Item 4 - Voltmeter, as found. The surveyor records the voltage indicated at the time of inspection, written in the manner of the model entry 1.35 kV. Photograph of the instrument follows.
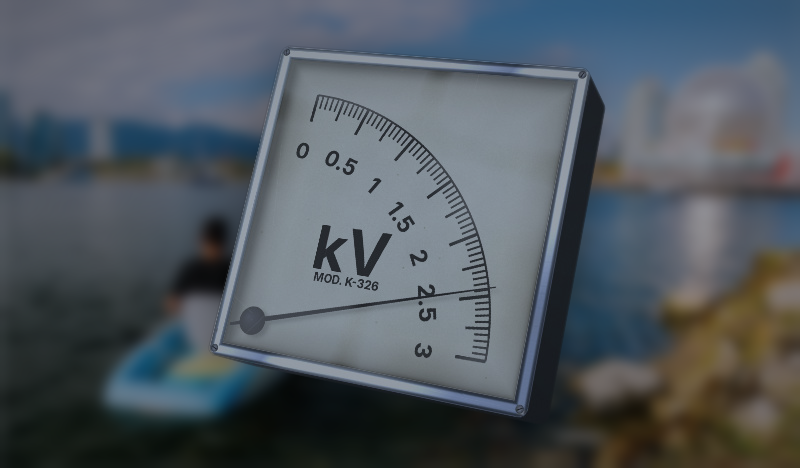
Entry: 2.45 kV
